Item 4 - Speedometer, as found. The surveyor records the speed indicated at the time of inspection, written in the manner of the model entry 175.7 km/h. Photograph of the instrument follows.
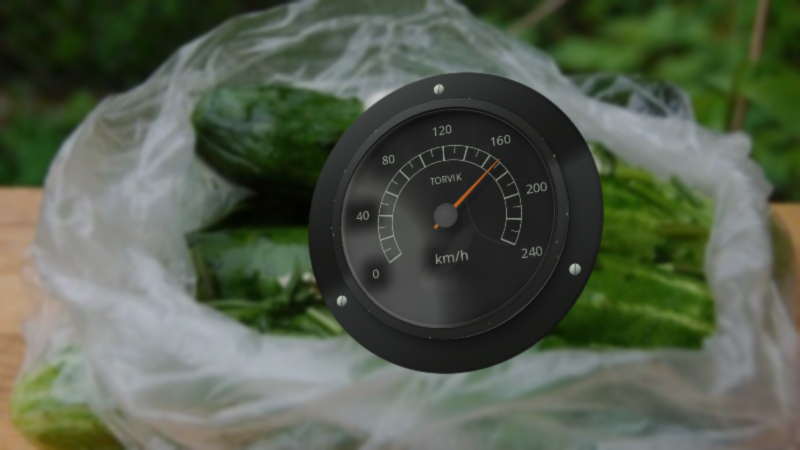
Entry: 170 km/h
